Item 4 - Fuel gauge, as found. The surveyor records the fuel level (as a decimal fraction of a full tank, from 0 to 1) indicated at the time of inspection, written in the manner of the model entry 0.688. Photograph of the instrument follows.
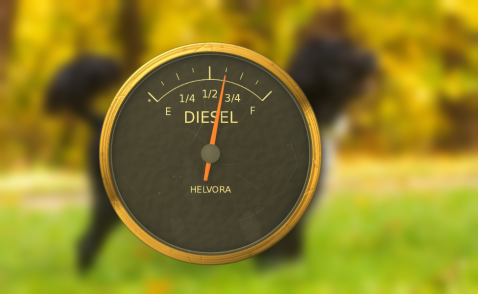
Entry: 0.625
